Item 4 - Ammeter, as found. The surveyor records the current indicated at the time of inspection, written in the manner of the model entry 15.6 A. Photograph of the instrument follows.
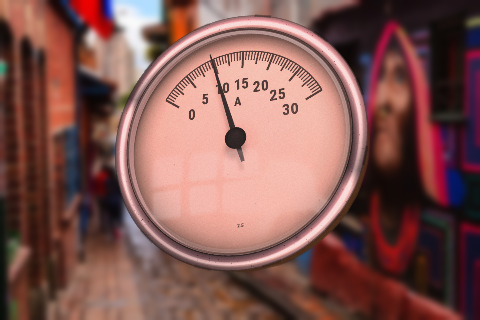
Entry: 10 A
